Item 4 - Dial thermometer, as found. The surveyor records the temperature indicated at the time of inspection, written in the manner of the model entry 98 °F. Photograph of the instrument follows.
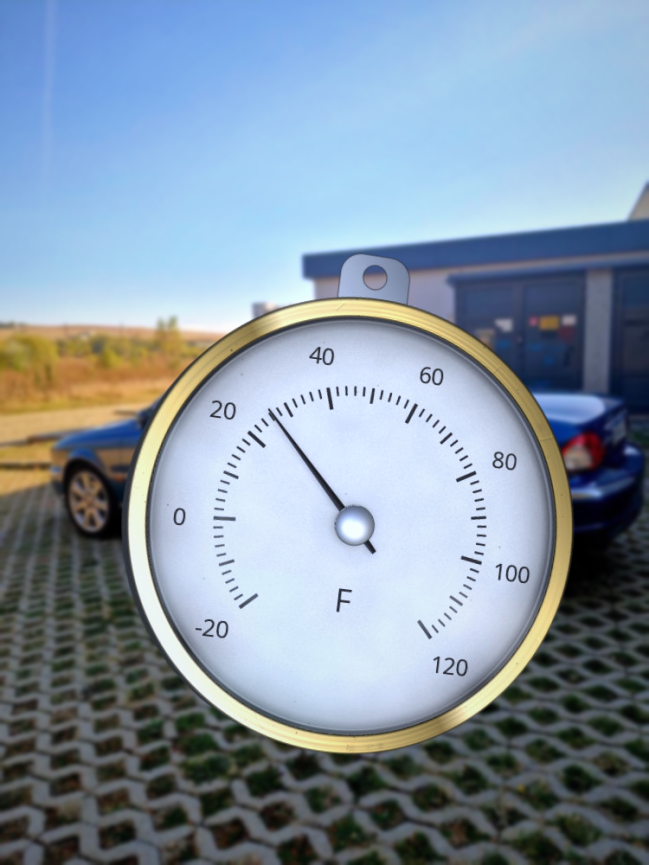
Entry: 26 °F
